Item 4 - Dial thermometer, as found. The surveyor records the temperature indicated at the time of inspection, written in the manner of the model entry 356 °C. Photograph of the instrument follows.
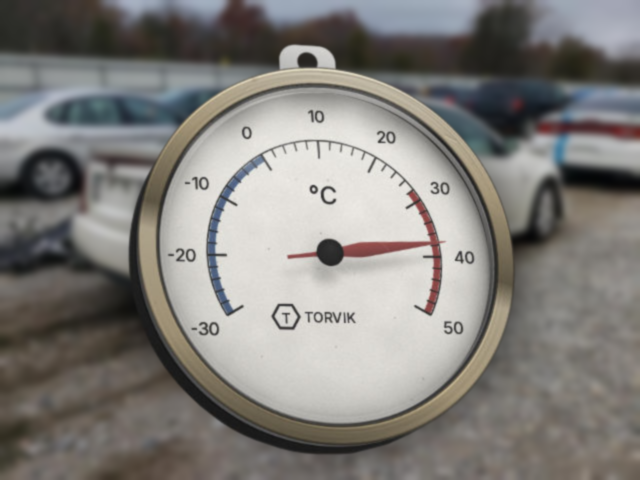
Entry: 38 °C
